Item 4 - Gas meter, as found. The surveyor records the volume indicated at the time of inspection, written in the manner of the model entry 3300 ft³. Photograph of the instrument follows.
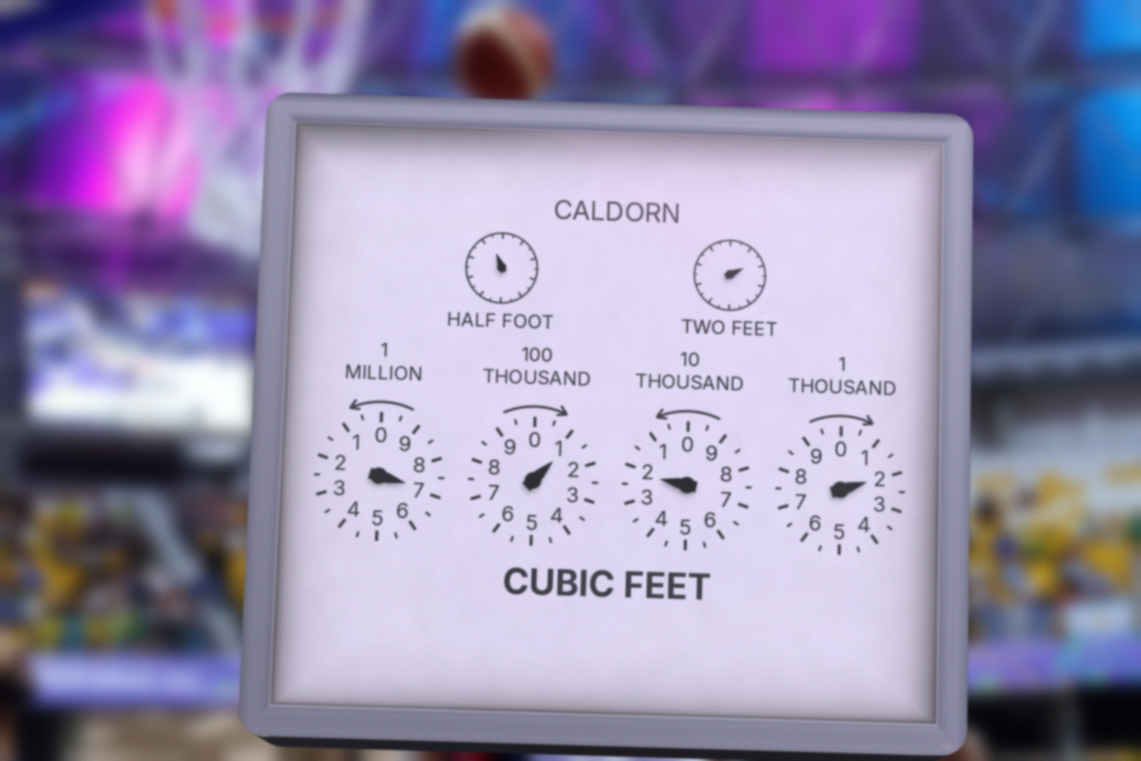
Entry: 712200 ft³
